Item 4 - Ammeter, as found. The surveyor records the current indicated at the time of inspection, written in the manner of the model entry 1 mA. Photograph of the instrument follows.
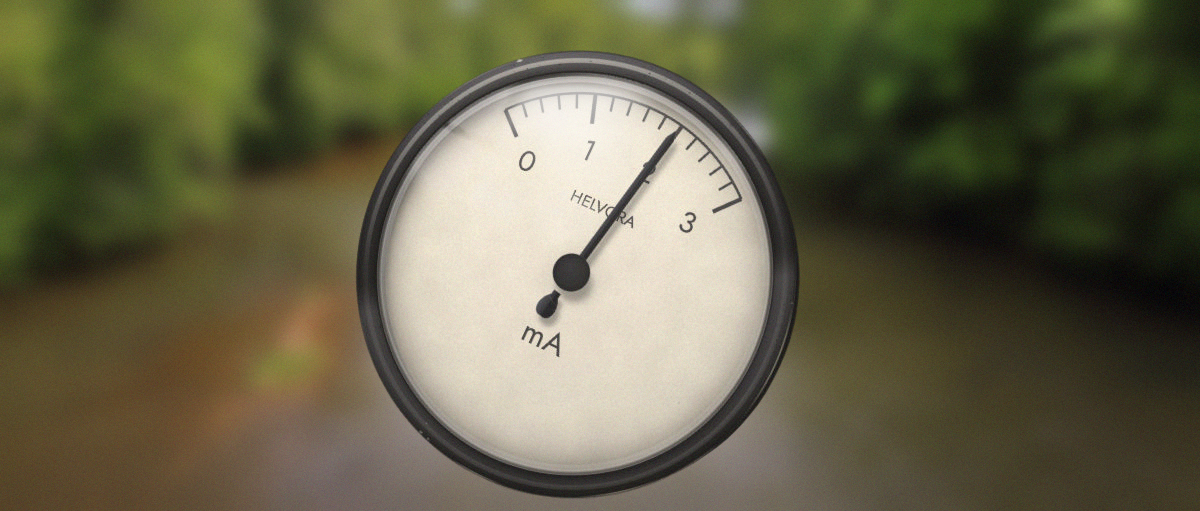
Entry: 2 mA
